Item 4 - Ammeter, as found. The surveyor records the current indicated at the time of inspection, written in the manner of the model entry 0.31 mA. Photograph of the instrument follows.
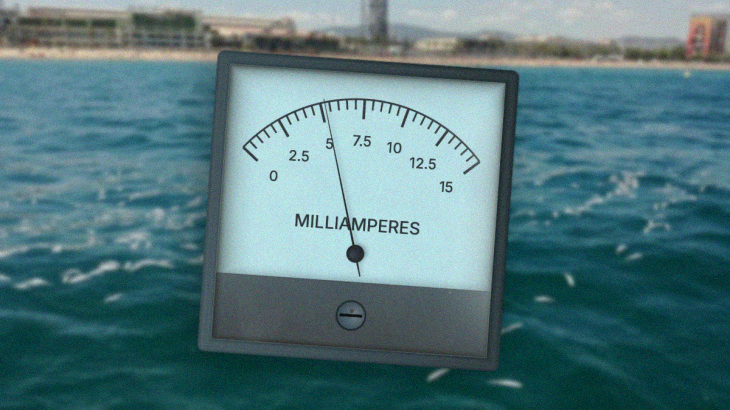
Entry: 5.25 mA
